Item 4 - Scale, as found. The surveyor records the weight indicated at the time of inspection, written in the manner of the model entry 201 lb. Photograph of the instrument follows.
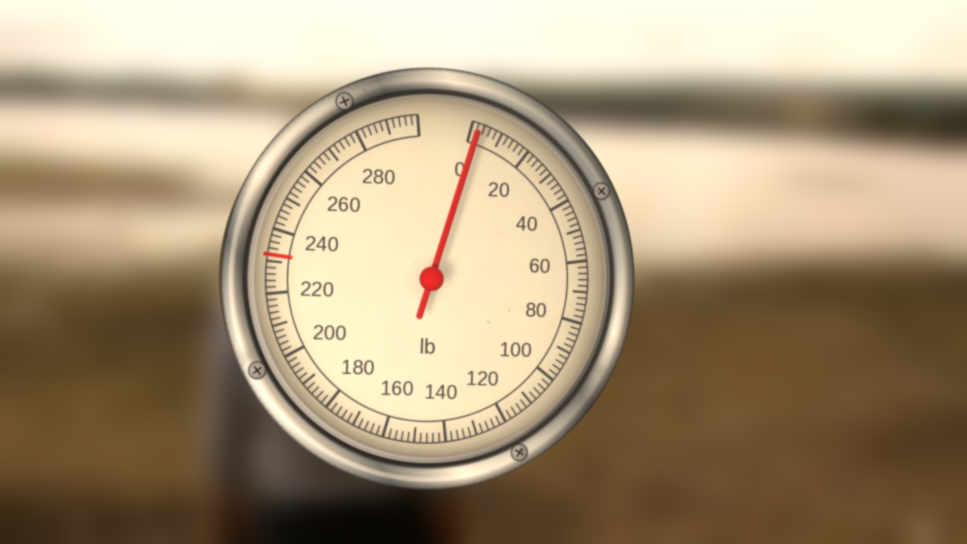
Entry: 2 lb
